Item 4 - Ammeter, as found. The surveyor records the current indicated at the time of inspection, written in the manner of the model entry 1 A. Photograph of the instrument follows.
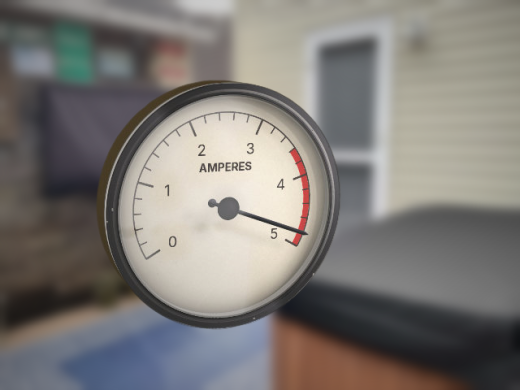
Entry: 4.8 A
